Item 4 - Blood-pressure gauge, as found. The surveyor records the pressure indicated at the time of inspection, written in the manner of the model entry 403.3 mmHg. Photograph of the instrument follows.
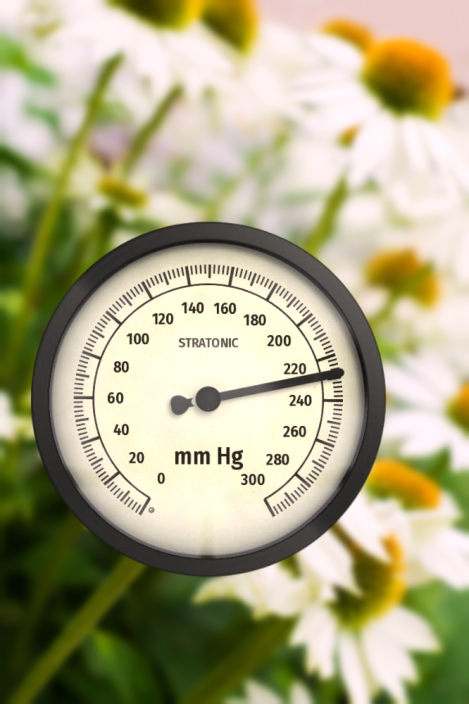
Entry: 228 mmHg
